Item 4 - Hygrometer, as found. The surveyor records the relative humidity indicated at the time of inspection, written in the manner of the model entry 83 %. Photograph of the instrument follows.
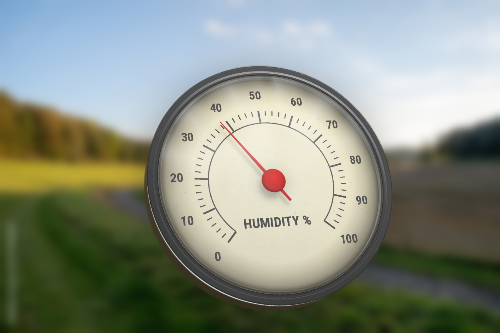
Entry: 38 %
